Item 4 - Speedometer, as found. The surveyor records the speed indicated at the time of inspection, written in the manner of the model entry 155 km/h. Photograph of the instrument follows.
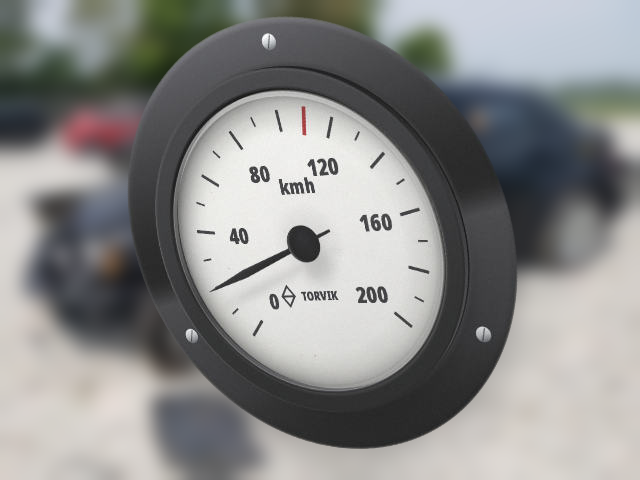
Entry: 20 km/h
